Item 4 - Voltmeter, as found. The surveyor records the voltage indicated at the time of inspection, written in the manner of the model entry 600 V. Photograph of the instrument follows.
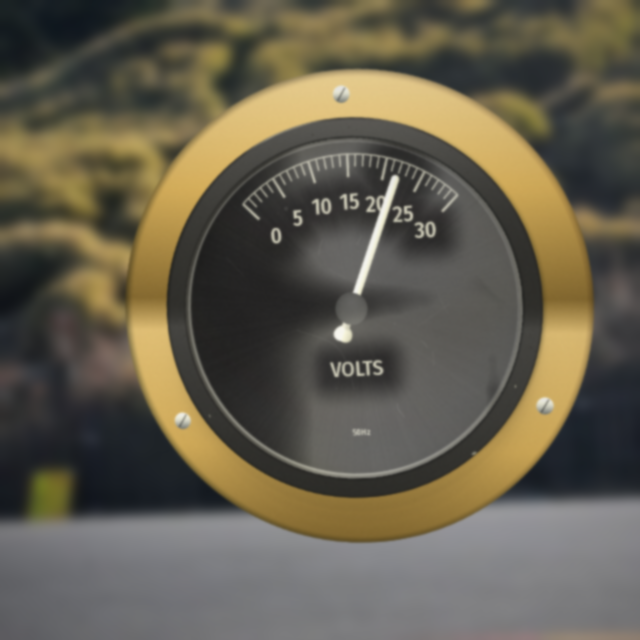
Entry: 22 V
